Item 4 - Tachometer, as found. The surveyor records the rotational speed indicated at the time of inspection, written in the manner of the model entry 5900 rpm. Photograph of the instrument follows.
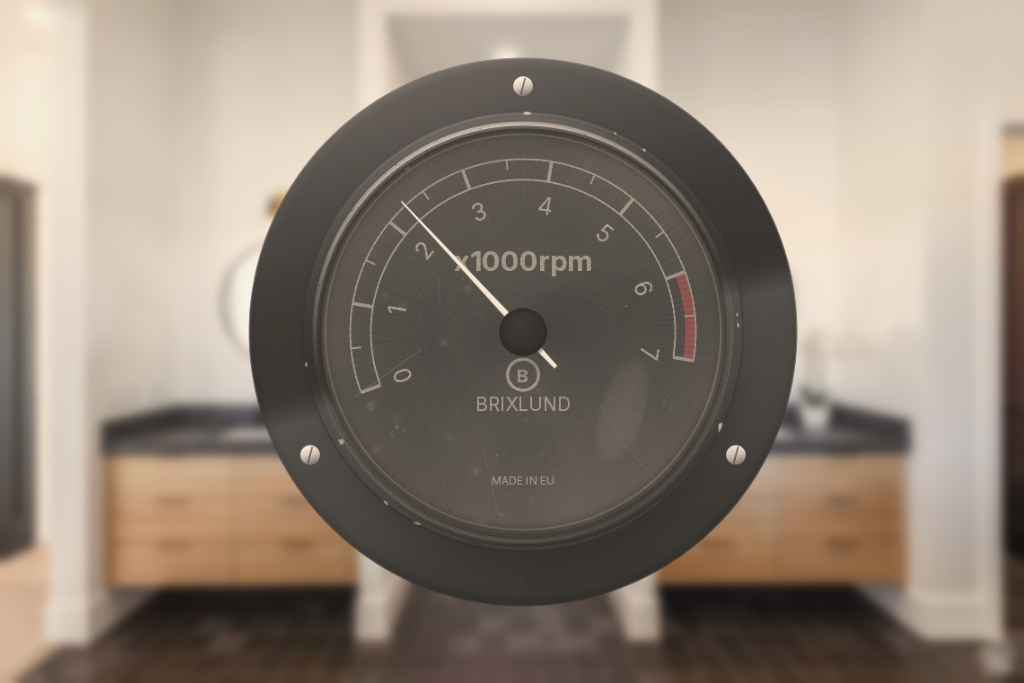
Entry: 2250 rpm
